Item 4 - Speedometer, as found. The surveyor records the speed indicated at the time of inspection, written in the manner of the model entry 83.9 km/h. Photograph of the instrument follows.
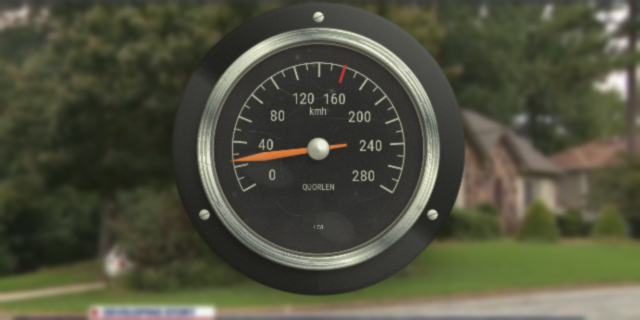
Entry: 25 km/h
